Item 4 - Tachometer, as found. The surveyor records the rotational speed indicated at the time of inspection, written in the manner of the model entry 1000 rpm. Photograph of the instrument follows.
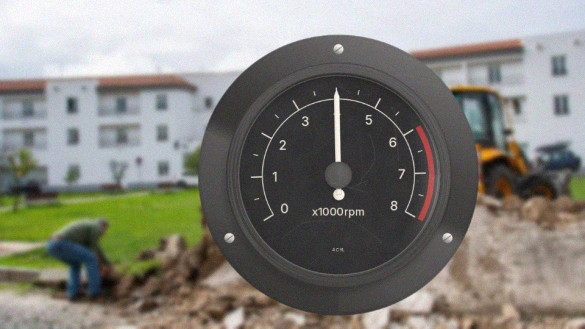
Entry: 4000 rpm
